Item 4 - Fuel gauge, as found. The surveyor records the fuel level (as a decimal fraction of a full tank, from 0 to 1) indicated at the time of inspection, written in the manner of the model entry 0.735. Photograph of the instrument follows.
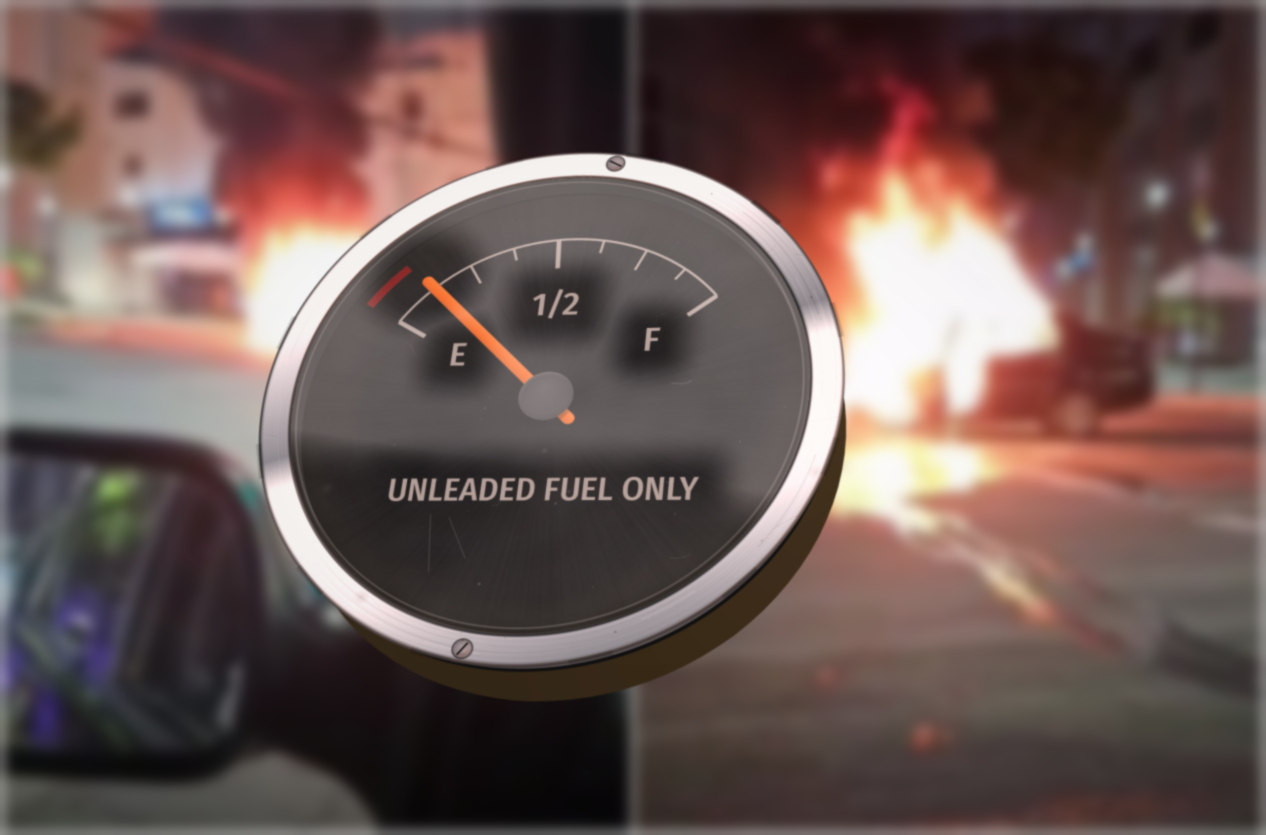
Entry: 0.125
